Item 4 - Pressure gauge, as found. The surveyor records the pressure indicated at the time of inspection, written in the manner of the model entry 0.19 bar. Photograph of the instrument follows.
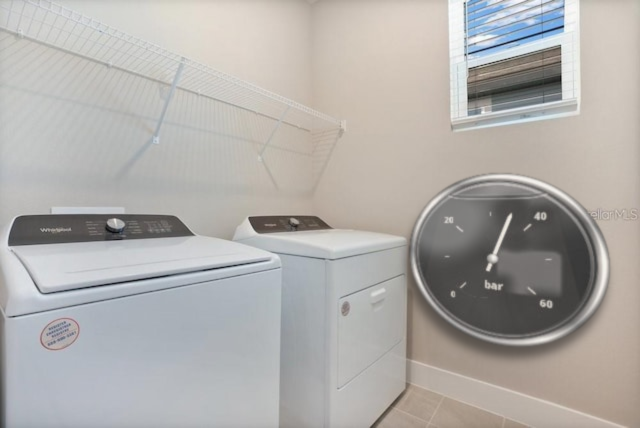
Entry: 35 bar
